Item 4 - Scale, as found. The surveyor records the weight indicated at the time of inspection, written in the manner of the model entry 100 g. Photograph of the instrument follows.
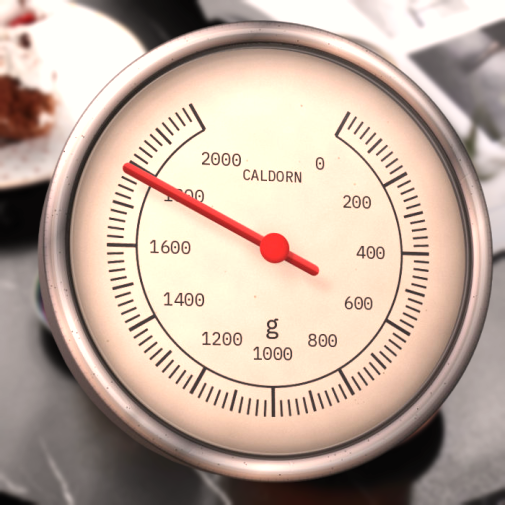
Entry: 1780 g
